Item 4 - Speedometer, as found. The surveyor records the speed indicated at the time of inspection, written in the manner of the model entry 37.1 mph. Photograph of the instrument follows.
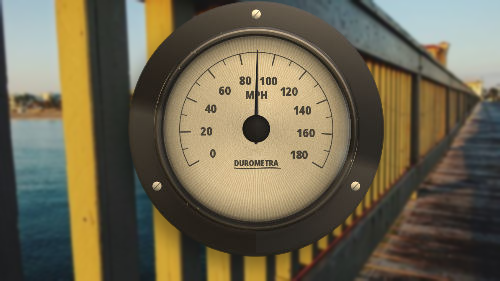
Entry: 90 mph
